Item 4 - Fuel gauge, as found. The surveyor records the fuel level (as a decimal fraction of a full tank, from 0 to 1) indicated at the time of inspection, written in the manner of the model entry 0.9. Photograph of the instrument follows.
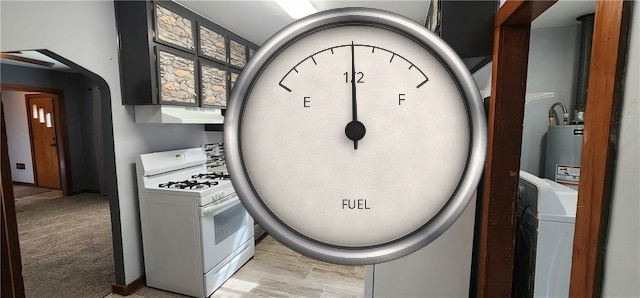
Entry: 0.5
